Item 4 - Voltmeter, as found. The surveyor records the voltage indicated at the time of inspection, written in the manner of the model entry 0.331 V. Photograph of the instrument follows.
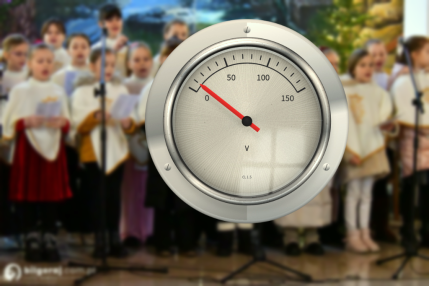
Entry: 10 V
